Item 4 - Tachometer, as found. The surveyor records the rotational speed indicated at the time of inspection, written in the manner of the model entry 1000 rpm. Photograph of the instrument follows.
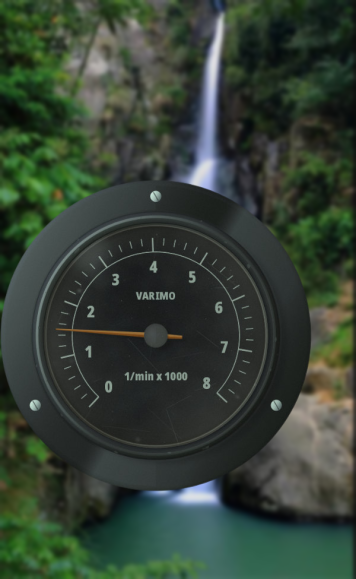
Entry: 1500 rpm
